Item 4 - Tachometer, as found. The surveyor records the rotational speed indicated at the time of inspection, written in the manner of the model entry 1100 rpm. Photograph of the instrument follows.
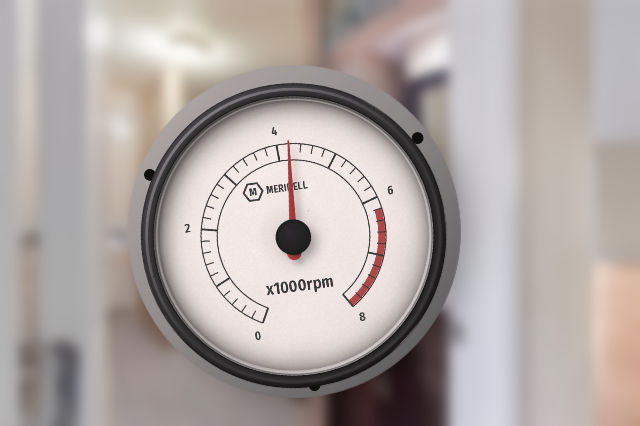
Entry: 4200 rpm
